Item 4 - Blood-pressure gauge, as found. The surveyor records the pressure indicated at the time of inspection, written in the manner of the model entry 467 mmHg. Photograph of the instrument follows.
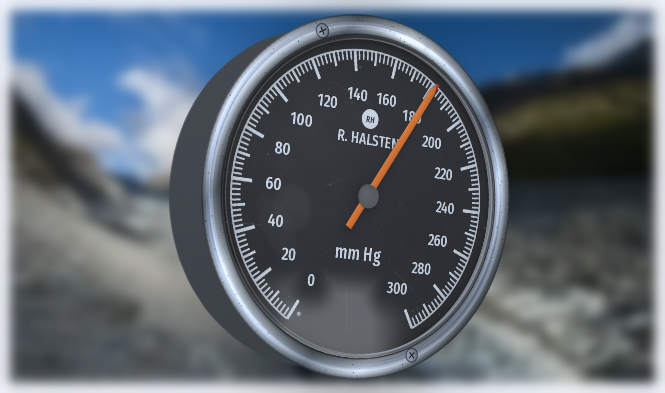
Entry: 180 mmHg
